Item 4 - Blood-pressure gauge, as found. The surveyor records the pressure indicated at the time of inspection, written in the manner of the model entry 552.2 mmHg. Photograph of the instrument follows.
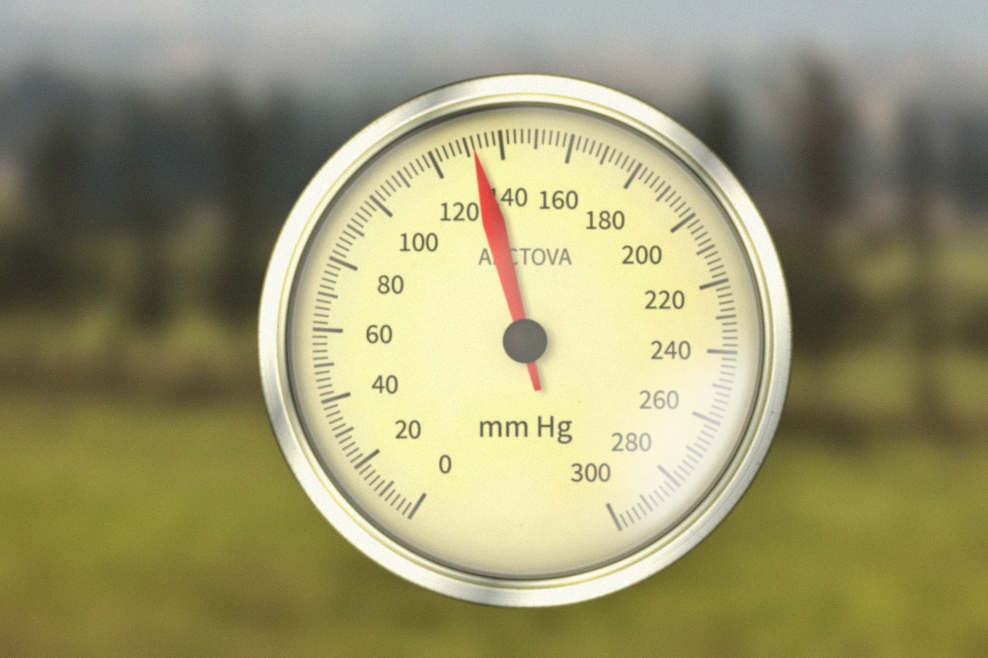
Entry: 132 mmHg
